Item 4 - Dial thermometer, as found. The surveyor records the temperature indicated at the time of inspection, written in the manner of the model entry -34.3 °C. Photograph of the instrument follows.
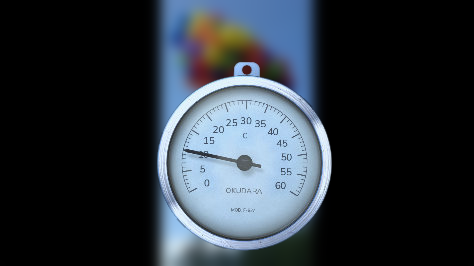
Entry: 10 °C
